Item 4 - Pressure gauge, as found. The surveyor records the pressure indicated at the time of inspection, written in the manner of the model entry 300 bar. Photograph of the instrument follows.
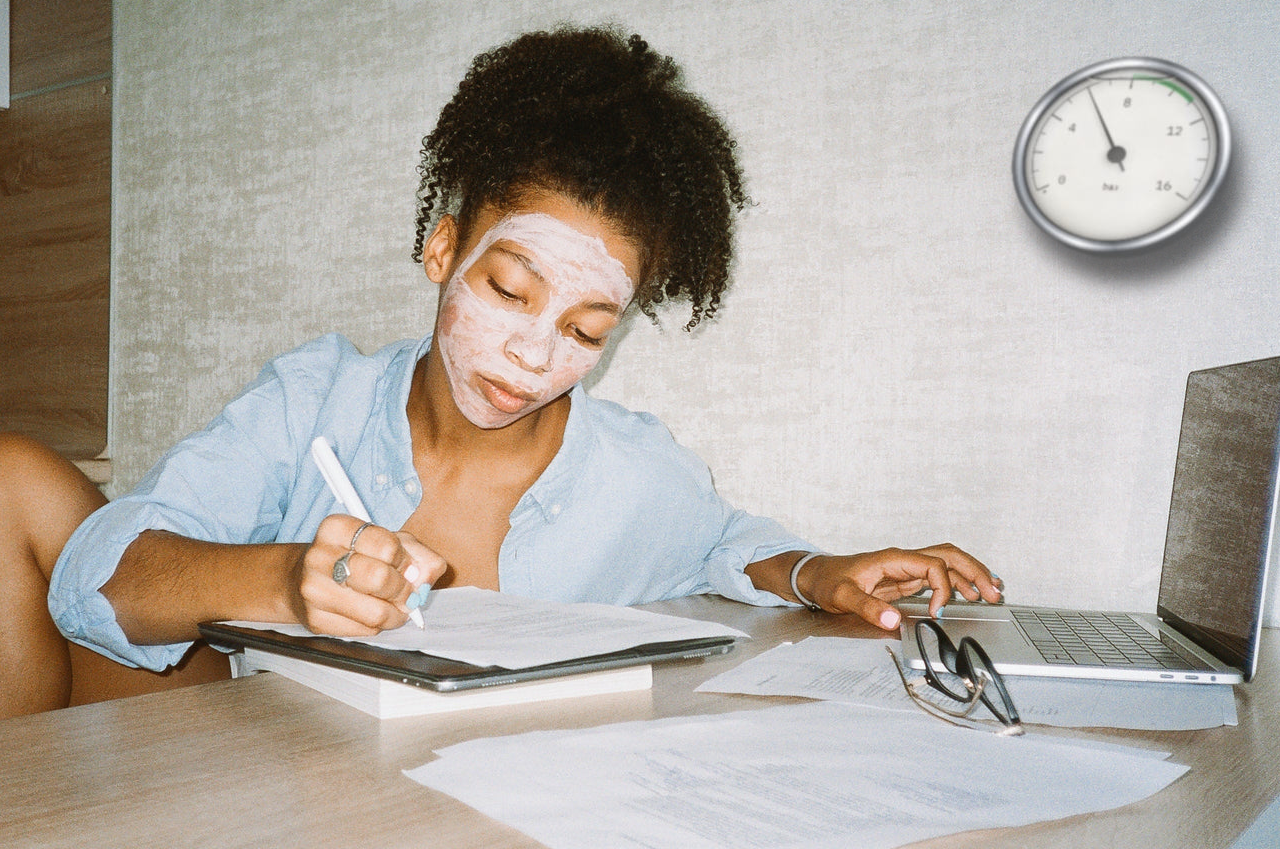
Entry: 6 bar
